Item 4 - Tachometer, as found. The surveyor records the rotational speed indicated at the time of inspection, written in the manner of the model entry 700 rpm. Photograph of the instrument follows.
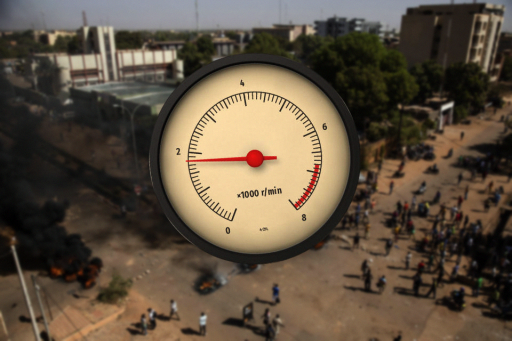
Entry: 1800 rpm
